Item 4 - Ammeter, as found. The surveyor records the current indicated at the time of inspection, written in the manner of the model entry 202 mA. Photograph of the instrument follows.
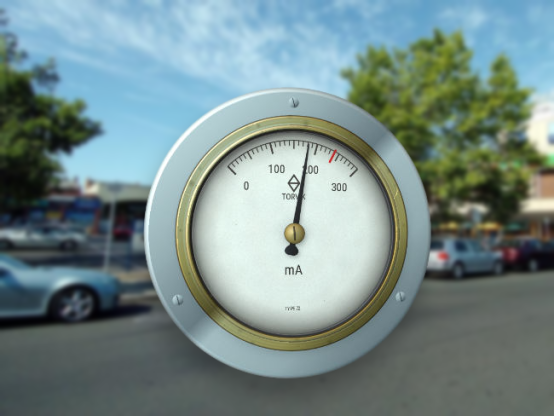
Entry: 180 mA
